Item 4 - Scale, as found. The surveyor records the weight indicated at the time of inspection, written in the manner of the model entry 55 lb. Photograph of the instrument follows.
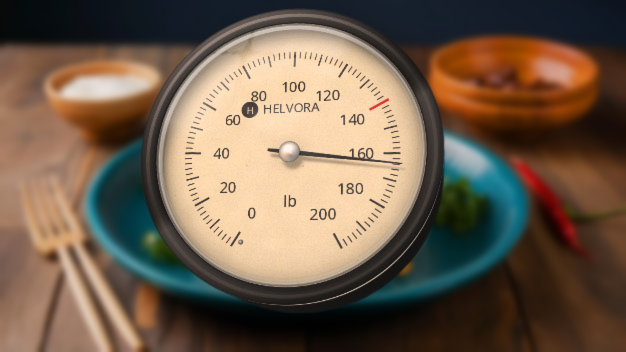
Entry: 164 lb
